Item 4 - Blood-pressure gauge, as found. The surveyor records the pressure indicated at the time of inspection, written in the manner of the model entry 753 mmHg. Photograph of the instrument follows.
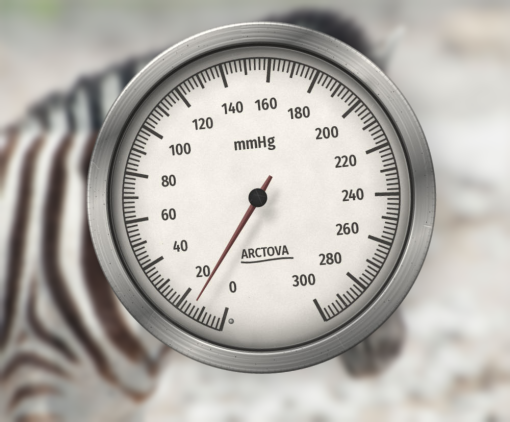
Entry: 14 mmHg
